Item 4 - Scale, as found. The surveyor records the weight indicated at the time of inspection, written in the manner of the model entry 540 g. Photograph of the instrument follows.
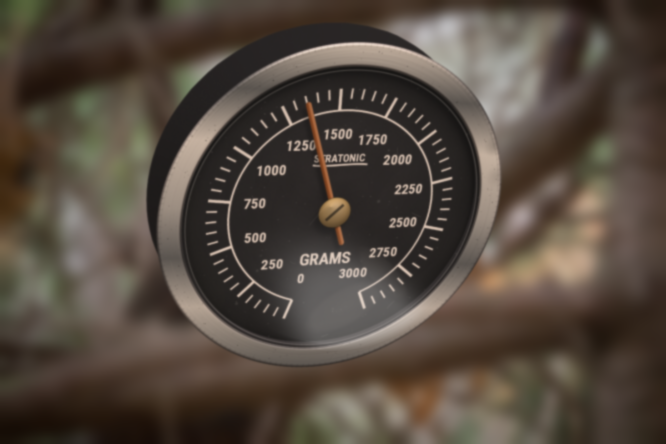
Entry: 1350 g
